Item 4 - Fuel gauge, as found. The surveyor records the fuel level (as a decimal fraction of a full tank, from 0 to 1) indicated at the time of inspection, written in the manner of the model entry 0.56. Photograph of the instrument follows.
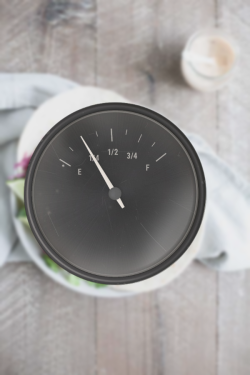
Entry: 0.25
